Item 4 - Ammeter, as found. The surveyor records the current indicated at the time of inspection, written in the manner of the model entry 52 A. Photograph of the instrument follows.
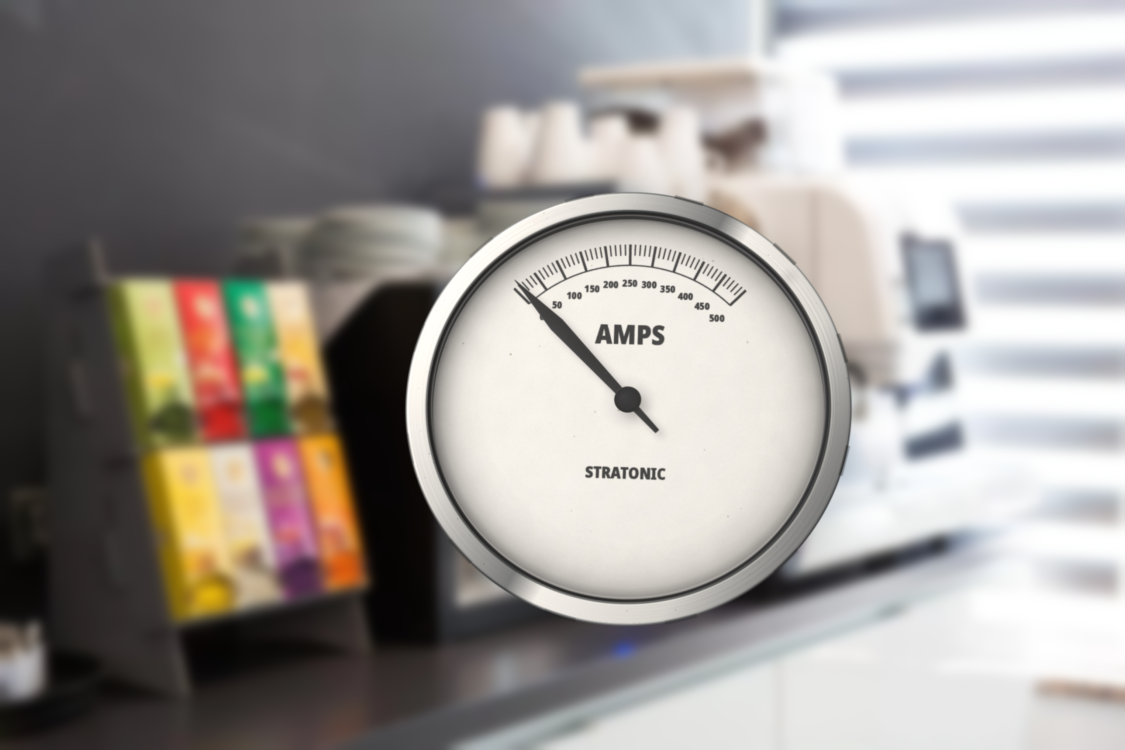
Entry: 10 A
